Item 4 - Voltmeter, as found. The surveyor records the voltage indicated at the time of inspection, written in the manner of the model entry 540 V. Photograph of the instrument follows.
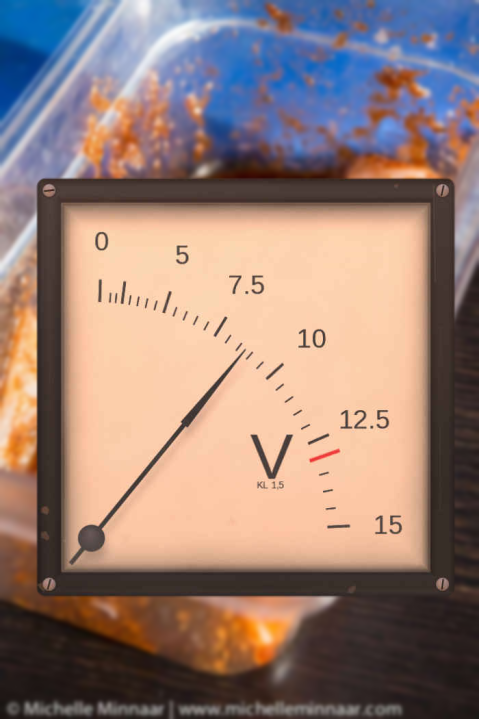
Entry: 8.75 V
